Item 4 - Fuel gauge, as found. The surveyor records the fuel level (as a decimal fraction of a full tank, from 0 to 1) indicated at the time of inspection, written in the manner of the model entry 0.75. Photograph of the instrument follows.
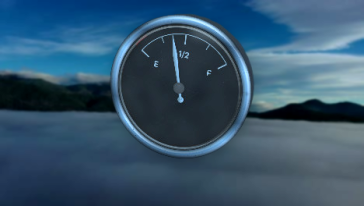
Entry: 0.375
